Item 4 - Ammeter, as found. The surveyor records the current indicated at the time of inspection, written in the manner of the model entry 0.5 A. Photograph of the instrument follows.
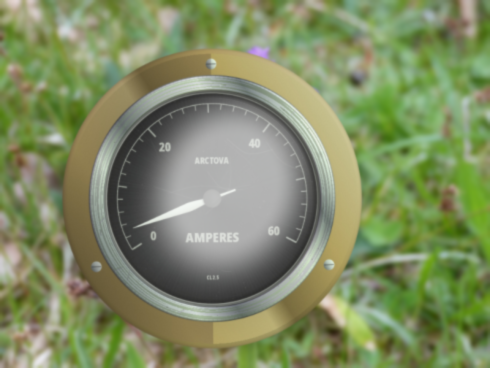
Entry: 3 A
